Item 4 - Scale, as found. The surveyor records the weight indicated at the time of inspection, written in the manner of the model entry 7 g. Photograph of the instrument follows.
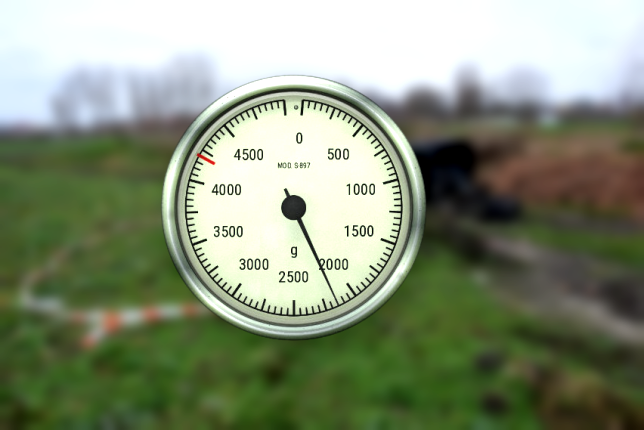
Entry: 2150 g
